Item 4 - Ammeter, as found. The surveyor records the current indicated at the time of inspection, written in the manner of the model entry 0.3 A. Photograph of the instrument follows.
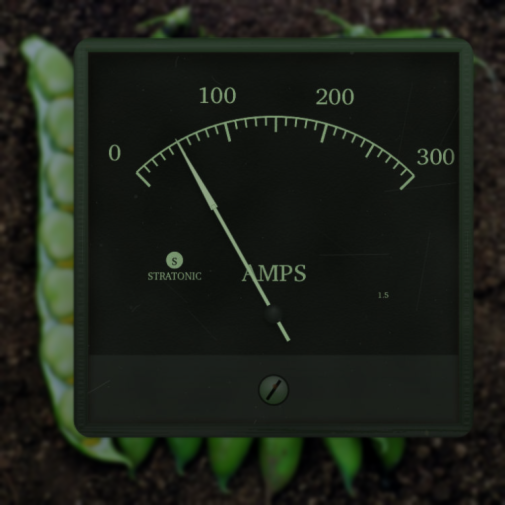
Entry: 50 A
